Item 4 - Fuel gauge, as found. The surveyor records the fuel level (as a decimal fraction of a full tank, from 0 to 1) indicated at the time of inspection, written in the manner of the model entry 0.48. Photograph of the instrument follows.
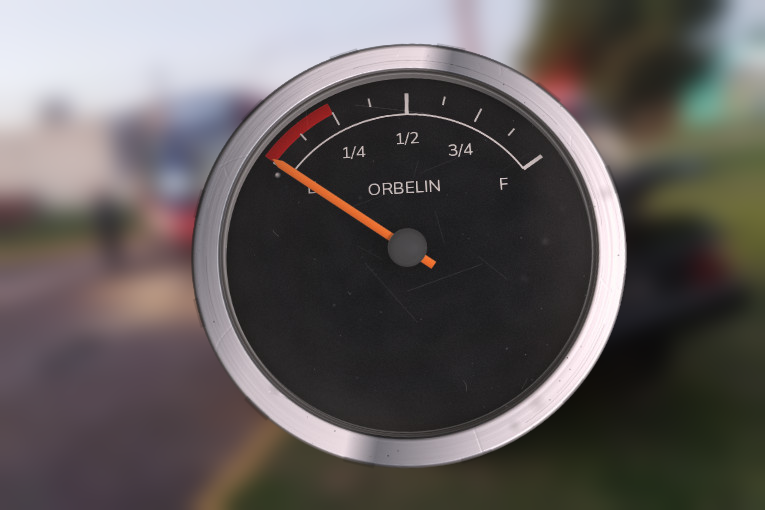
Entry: 0
